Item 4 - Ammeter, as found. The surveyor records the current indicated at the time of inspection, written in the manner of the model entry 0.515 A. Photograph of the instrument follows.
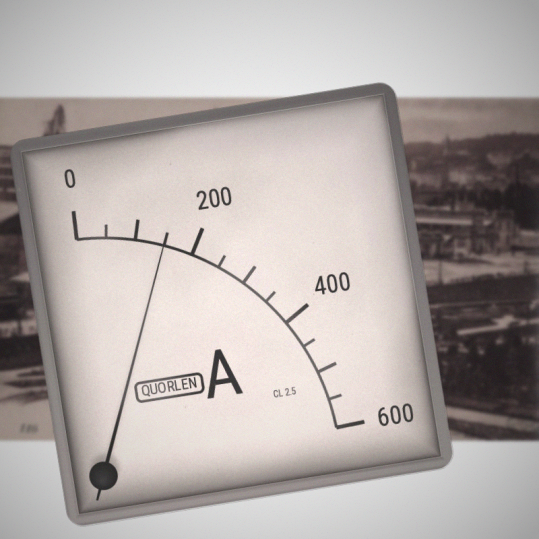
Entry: 150 A
